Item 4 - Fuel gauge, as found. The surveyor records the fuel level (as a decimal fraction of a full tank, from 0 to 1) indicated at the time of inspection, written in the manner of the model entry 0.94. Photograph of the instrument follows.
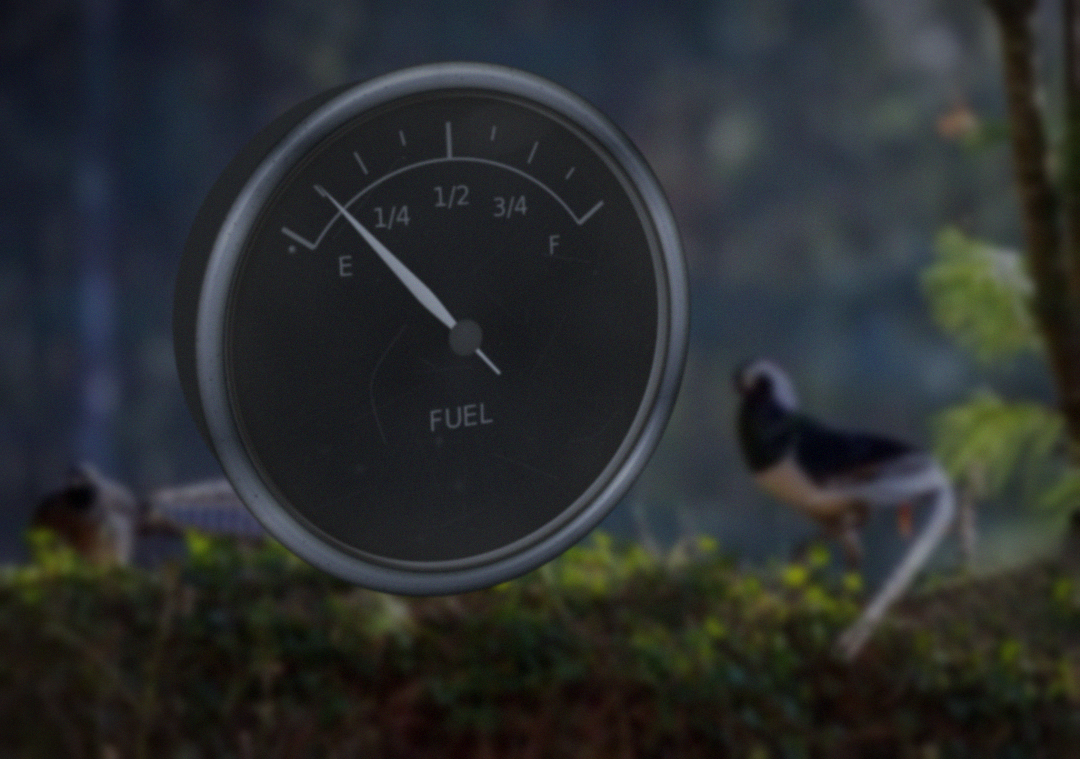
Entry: 0.125
